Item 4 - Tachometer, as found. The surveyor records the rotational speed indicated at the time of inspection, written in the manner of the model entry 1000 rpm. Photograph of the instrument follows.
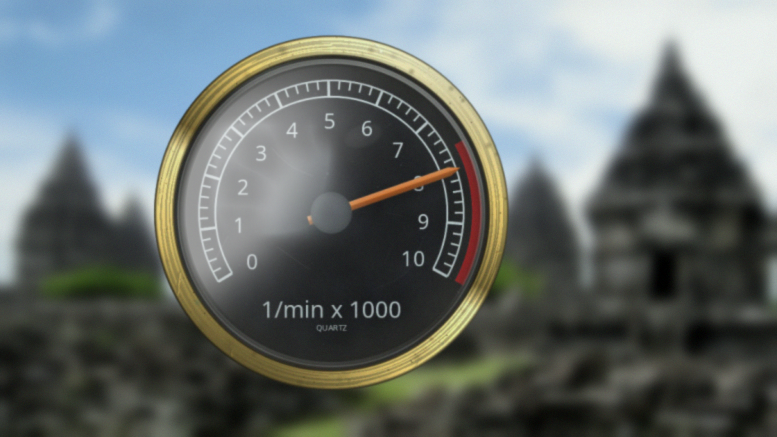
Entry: 8000 rpm
